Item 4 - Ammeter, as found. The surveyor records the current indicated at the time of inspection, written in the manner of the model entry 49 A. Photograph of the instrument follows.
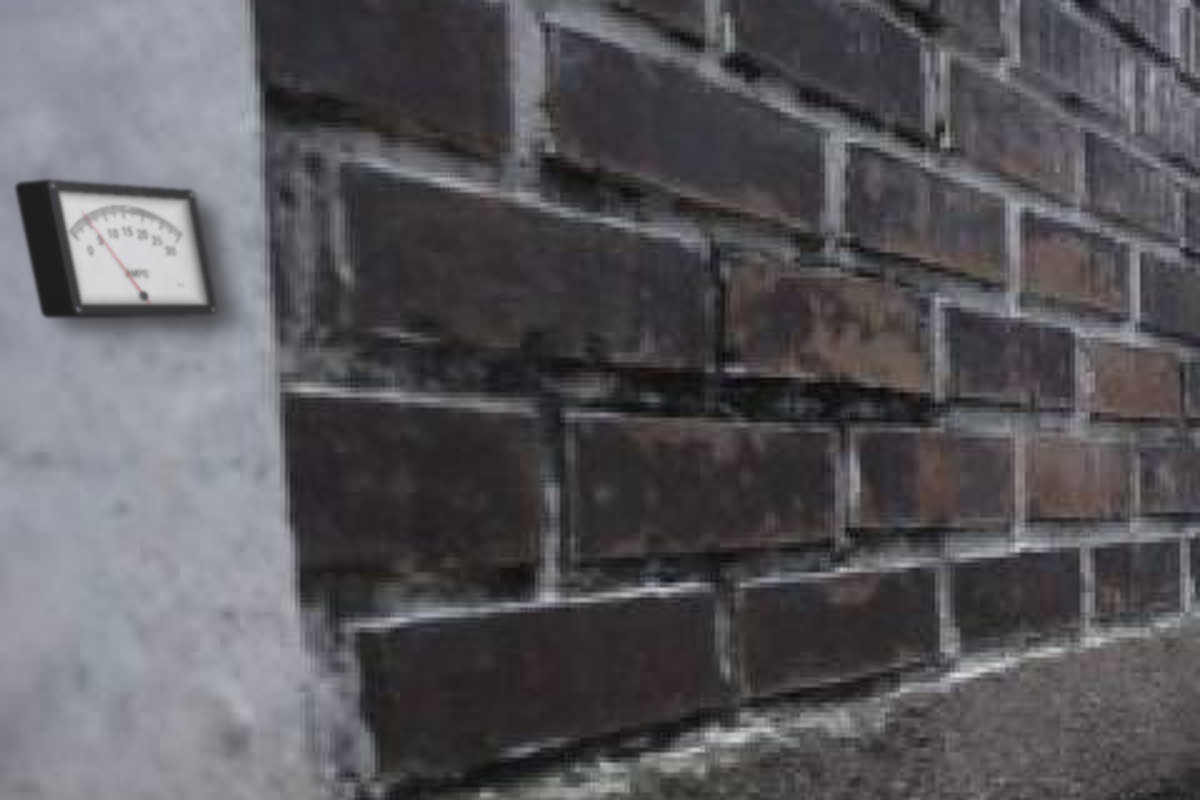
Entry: 5 A
